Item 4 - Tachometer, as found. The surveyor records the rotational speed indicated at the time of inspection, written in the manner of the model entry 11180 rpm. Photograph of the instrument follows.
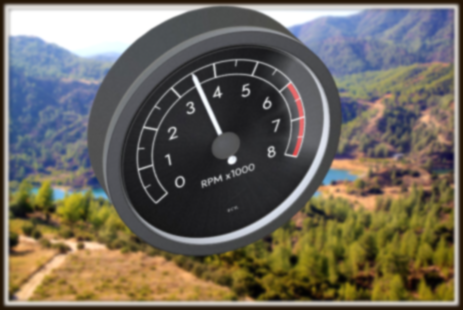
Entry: 3500 rpm
